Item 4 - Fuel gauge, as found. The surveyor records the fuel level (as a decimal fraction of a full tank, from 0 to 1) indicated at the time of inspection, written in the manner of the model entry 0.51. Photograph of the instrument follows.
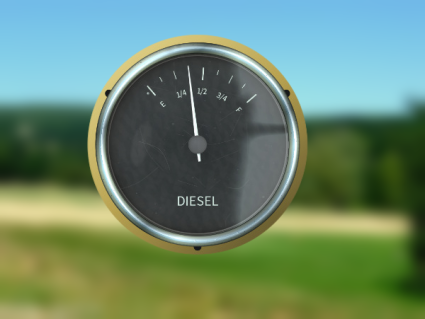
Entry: 0.375
